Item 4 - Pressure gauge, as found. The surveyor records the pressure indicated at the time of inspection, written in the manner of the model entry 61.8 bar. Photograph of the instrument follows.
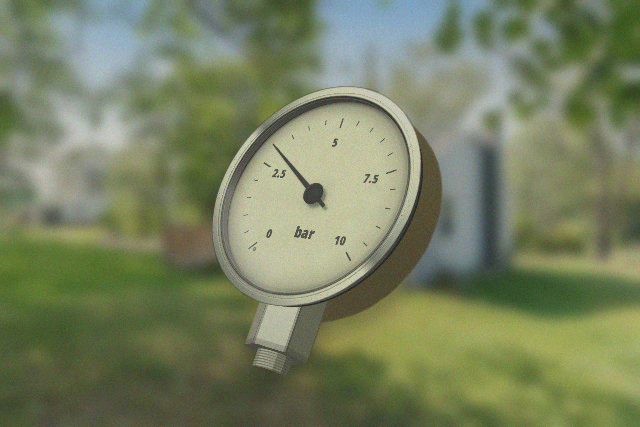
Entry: 3 bar
